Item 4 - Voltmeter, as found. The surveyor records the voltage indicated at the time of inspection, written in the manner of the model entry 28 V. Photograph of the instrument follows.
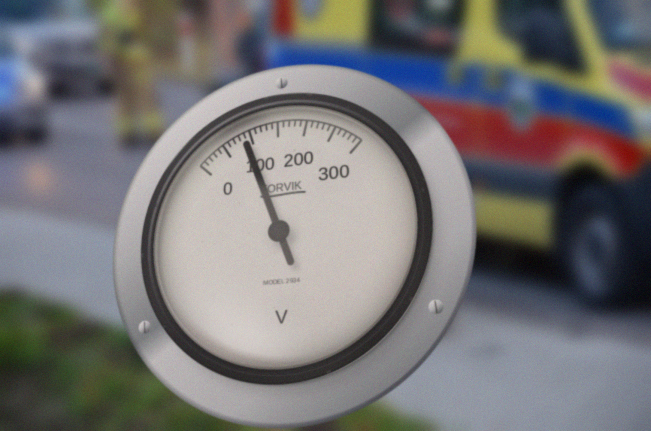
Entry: 90 V
